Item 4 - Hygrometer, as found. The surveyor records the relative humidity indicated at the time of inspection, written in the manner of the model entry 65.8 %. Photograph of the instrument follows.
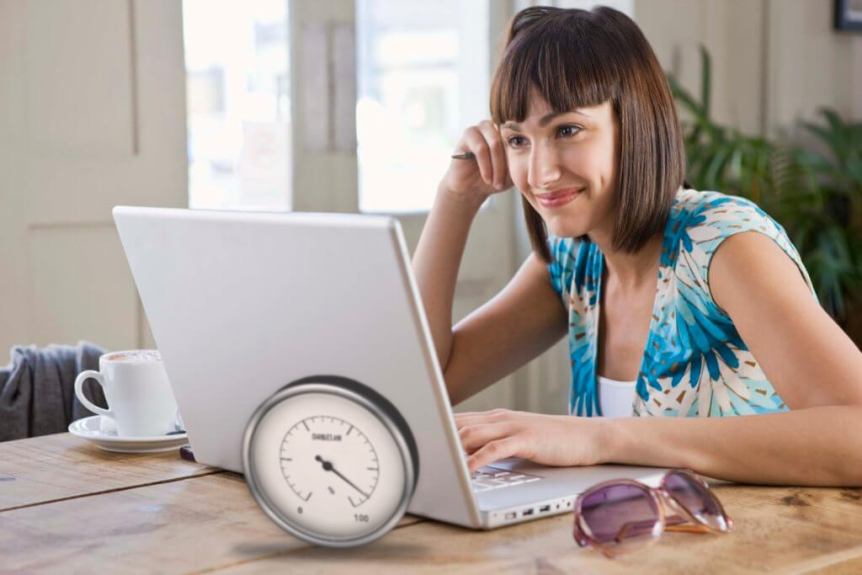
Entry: 92 %
